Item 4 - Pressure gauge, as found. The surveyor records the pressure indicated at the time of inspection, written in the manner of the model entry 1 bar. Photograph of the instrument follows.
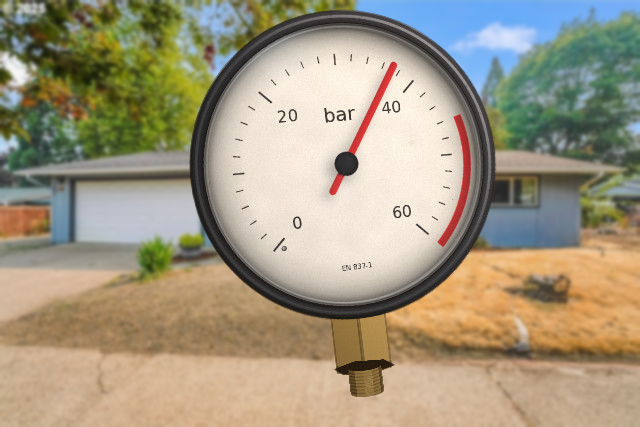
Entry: 37 bar
